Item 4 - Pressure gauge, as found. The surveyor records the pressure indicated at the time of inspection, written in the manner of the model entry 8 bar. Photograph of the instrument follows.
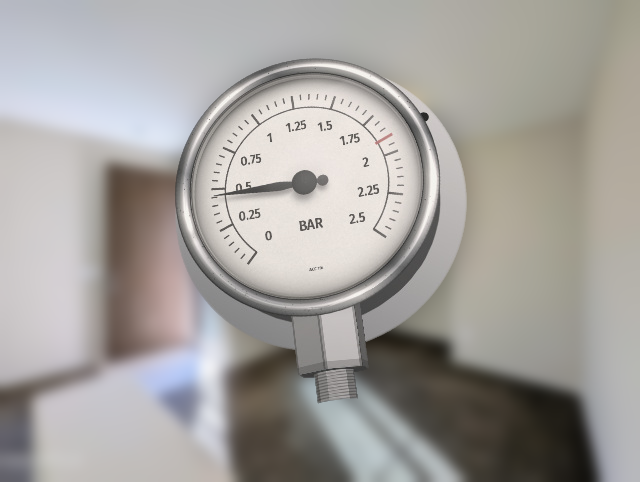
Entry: 0.45 bar
